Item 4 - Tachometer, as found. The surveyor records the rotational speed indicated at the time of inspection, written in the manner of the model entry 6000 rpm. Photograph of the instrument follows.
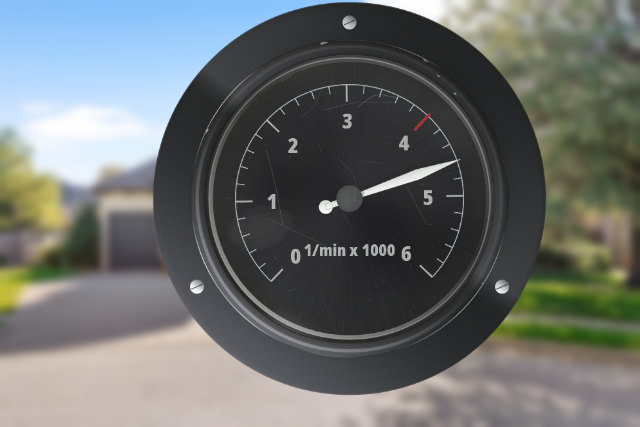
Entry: 4600 rpm
